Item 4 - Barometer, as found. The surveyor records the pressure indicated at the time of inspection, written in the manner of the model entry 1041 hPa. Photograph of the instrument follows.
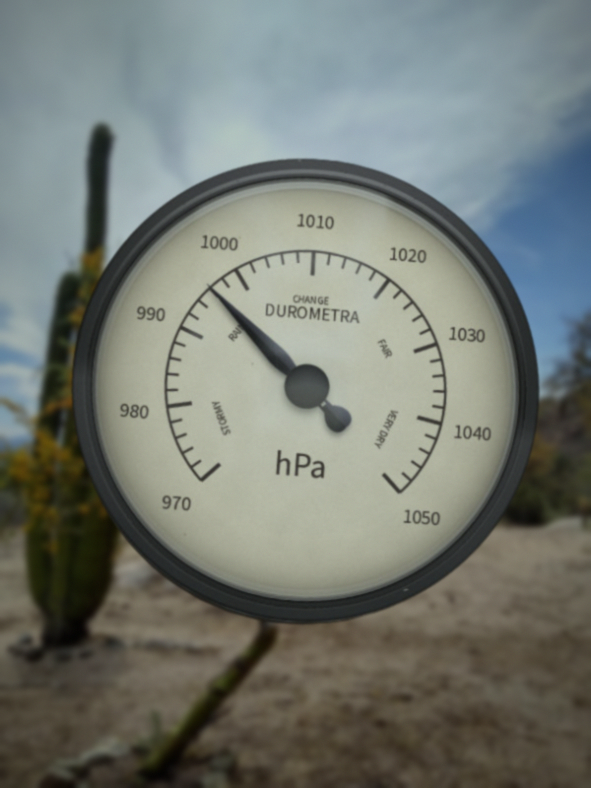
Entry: 996 hPa
